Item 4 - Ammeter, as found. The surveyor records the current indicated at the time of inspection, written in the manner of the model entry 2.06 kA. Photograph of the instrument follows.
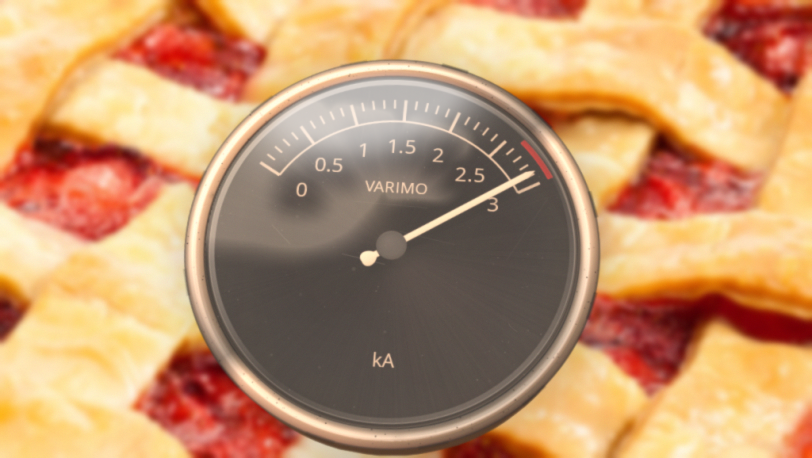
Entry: 2.9 kA
